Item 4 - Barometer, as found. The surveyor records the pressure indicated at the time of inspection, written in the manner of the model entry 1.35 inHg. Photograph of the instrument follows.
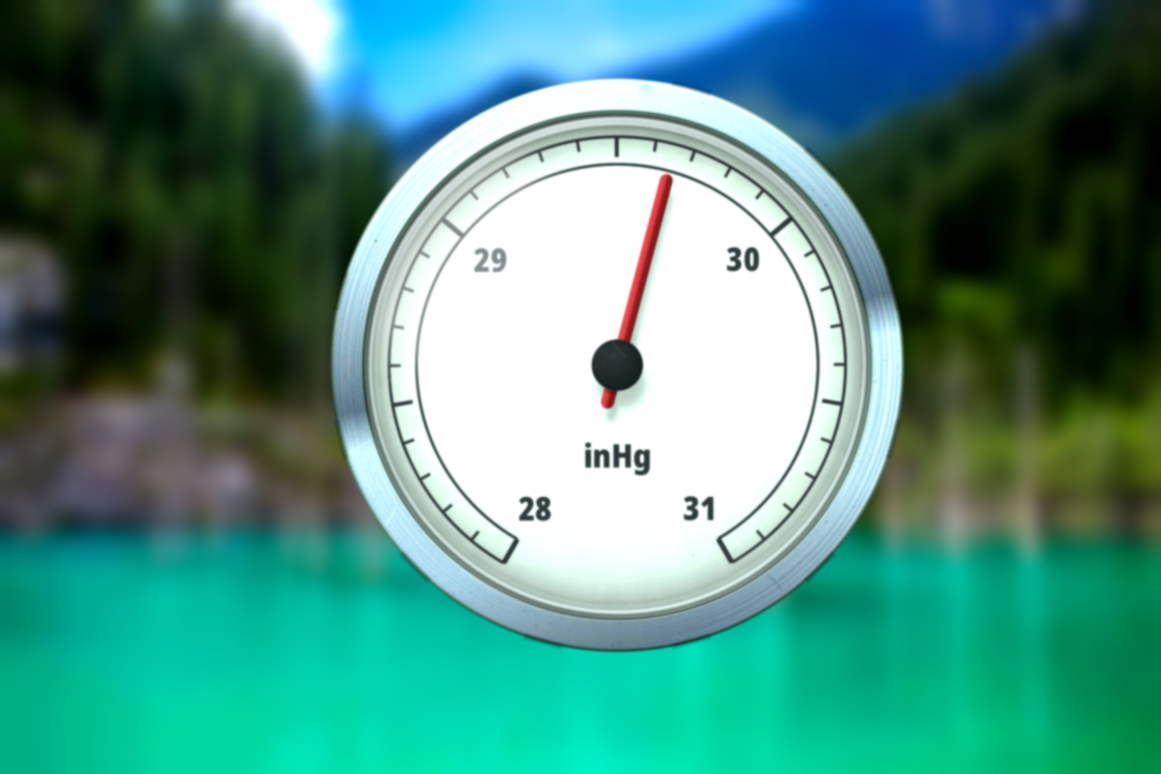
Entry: 29.65 inHg
